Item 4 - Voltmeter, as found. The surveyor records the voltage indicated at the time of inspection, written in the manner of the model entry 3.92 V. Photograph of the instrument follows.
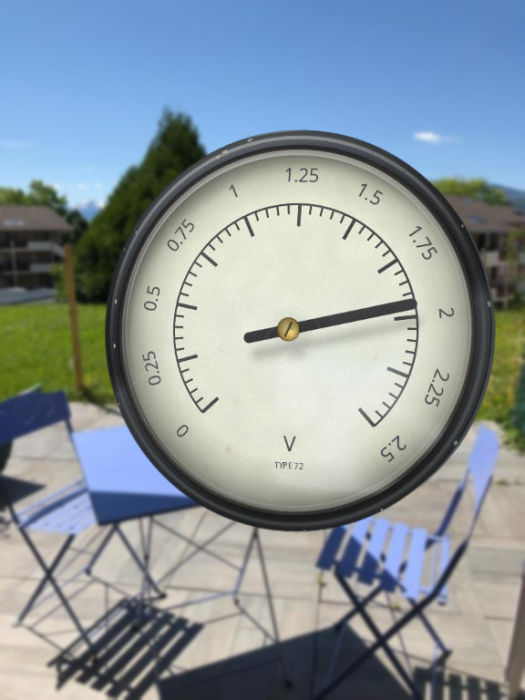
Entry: 1.95 V
